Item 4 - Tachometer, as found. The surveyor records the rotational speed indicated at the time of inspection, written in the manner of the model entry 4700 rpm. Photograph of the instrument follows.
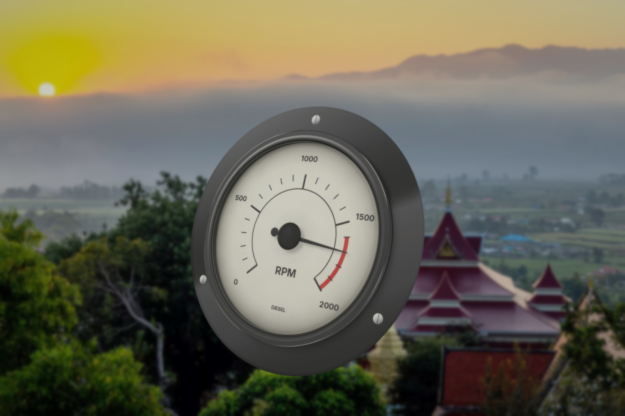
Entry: 1700 rpm
